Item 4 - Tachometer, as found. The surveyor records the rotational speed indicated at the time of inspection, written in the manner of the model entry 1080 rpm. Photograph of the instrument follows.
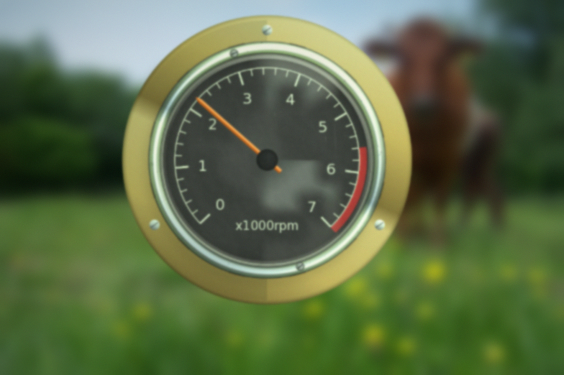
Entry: 2200 rpm
